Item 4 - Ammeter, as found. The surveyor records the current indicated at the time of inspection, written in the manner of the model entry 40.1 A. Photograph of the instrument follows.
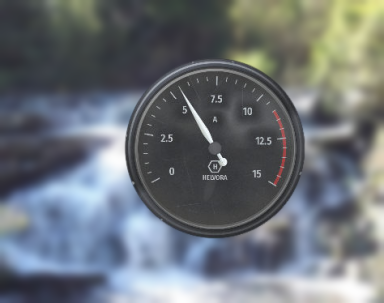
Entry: 5.5 A
